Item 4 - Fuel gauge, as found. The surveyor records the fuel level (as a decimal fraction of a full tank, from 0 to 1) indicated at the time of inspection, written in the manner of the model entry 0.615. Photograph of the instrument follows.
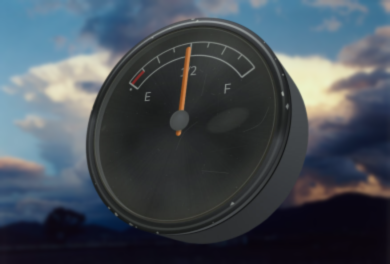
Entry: 0.5
